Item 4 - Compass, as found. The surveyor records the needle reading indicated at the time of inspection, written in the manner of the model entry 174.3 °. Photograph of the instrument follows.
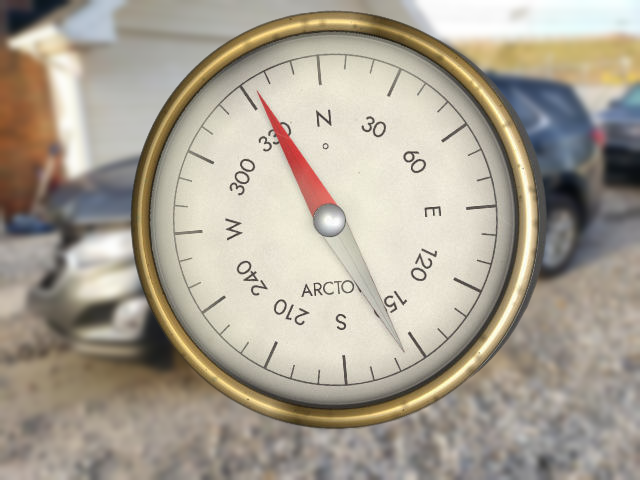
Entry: 335 °
